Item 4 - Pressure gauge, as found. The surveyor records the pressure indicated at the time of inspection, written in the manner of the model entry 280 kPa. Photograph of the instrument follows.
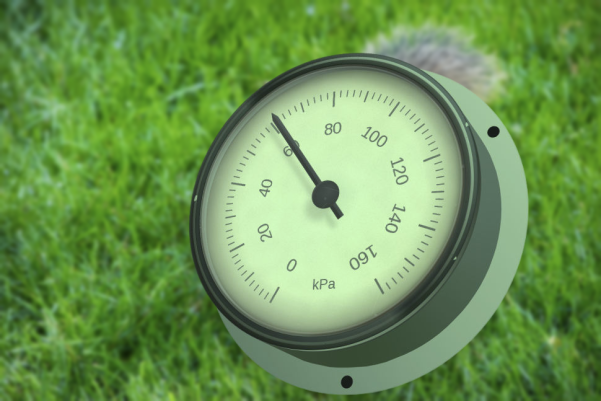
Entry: 62 kPa
